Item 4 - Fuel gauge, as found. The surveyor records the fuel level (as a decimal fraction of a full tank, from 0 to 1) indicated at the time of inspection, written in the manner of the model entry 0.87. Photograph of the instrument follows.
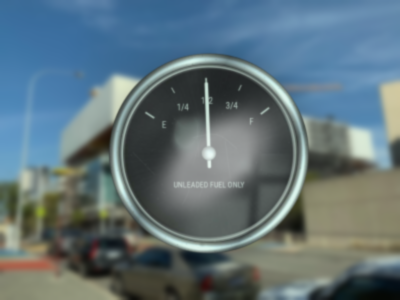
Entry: 0.5
